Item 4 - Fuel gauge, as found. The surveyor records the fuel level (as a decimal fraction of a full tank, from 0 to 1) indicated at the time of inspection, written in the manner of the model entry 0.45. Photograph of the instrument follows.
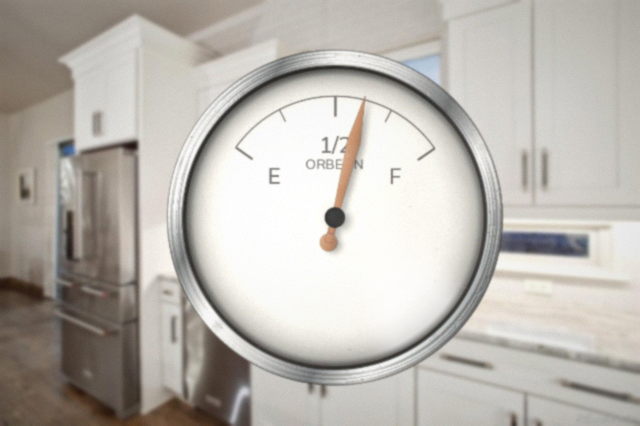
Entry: 0.625
